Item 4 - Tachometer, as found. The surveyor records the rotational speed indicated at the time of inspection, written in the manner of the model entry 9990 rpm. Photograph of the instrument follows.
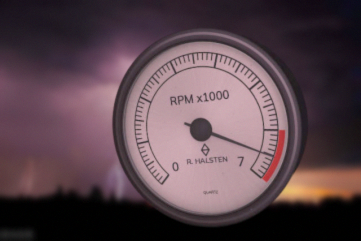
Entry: 6500 rpm
